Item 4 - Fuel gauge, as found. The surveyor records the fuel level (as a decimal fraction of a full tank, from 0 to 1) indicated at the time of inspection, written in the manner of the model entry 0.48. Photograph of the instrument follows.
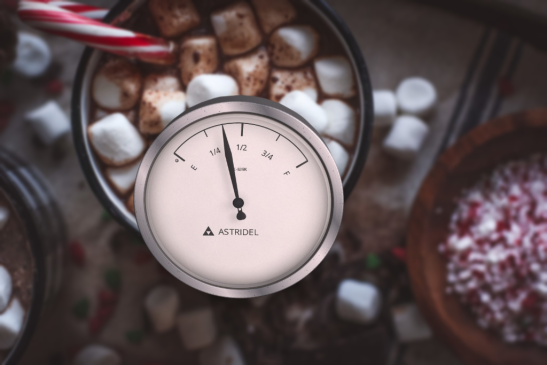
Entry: 0.375
